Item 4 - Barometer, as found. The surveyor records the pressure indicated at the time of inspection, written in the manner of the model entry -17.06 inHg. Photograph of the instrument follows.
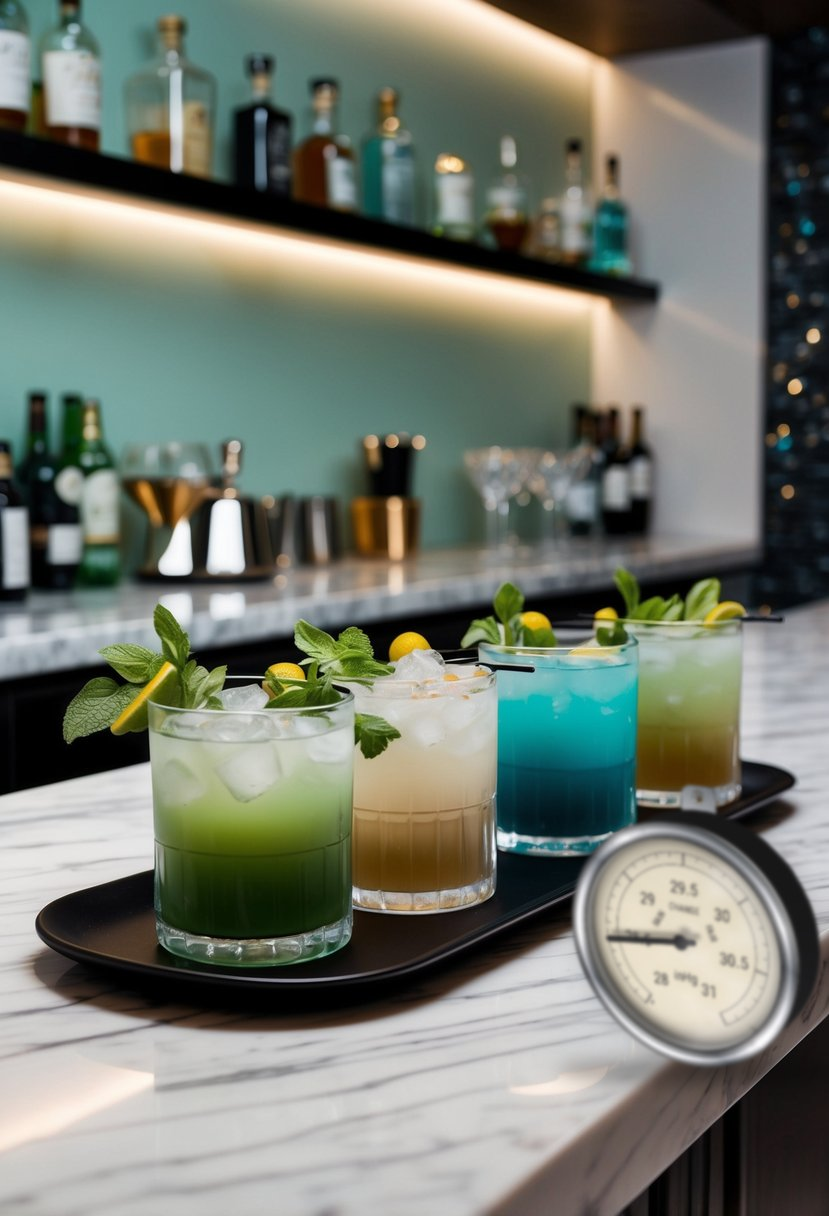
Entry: 28.5 inHg
